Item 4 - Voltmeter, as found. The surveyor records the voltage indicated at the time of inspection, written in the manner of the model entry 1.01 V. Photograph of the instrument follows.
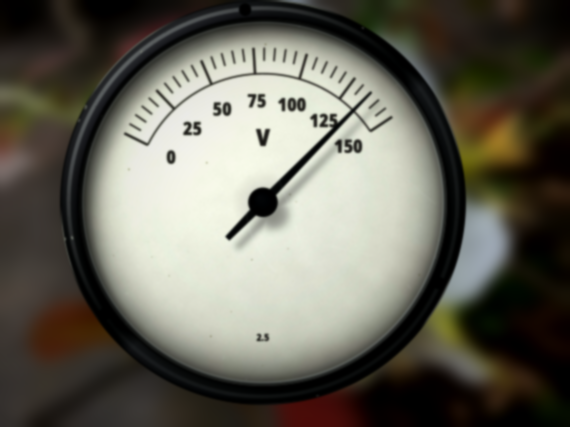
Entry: 135 V
